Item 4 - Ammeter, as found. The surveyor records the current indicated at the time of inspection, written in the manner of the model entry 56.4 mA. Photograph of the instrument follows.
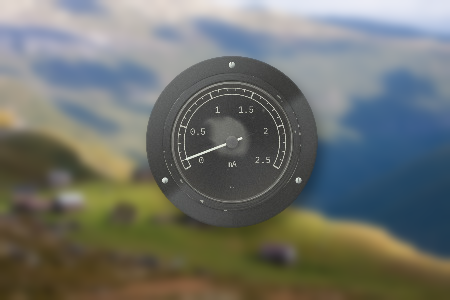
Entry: 0.1 mA
